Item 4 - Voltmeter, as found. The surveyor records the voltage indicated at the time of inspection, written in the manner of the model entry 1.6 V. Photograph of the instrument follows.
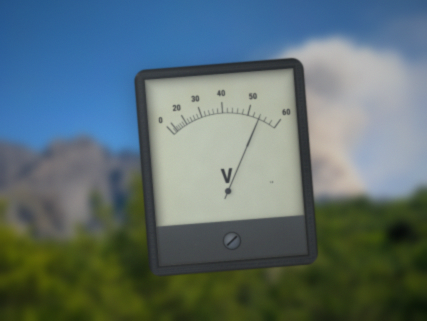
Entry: 54 V
